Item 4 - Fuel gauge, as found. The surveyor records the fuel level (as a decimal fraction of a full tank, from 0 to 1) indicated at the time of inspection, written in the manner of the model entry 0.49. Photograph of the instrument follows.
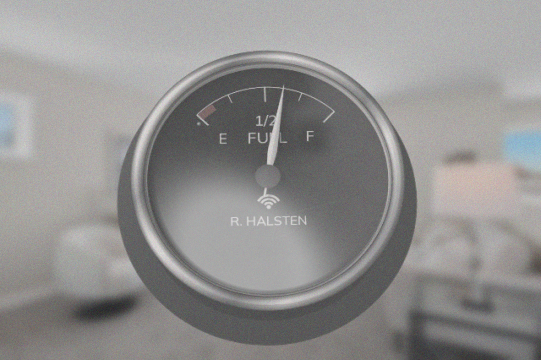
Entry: 0.625
